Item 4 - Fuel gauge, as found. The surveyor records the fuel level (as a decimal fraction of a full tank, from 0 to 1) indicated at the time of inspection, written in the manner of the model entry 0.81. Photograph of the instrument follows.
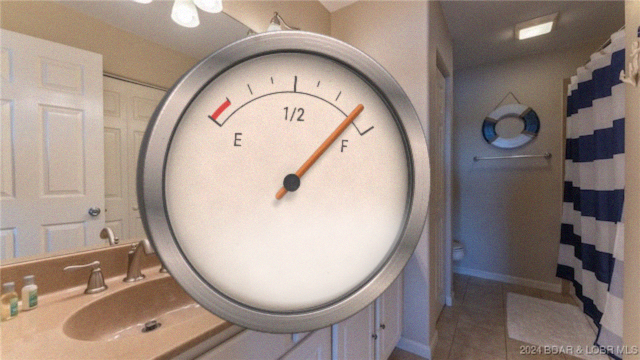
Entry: 0.875
